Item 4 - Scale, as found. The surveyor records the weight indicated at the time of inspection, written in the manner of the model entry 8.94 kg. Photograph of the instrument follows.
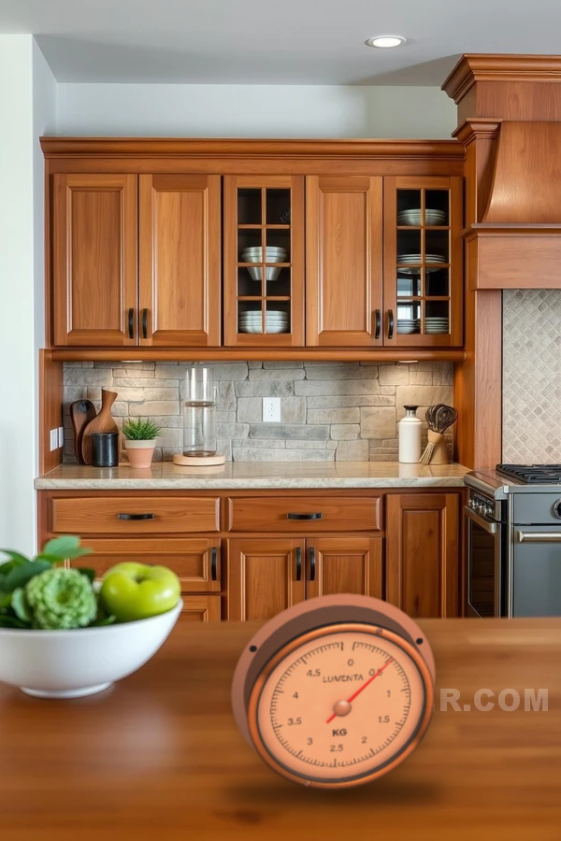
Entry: 0.5 kg
